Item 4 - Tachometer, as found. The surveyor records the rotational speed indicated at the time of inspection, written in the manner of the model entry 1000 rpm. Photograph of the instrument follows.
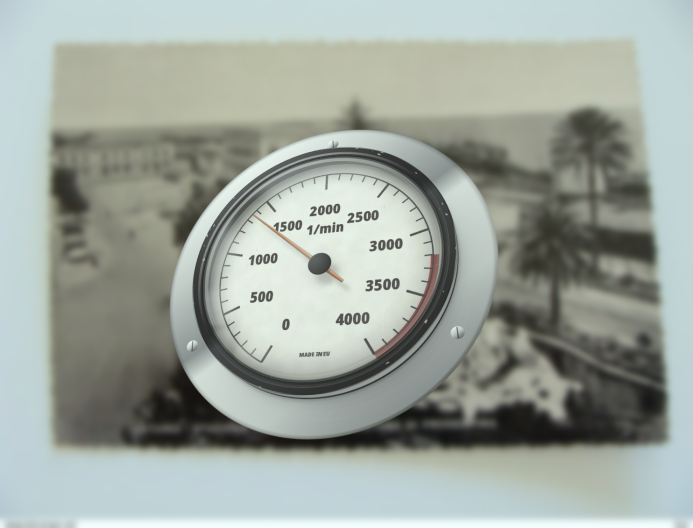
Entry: 1350 rpm
